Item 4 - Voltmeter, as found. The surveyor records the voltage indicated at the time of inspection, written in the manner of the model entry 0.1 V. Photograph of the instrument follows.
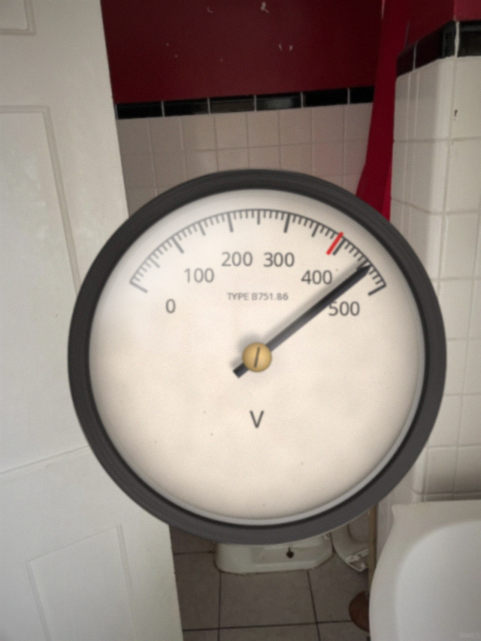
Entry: 460 V
